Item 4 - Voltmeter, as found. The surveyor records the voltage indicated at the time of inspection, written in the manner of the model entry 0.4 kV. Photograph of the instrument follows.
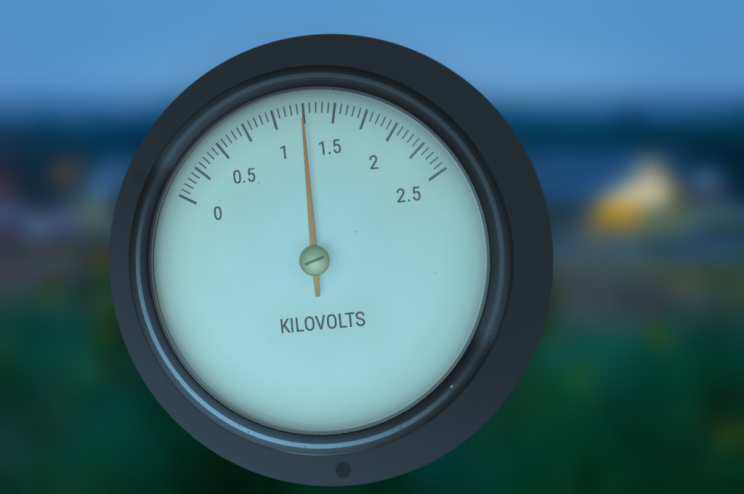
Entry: 1.25 kV
